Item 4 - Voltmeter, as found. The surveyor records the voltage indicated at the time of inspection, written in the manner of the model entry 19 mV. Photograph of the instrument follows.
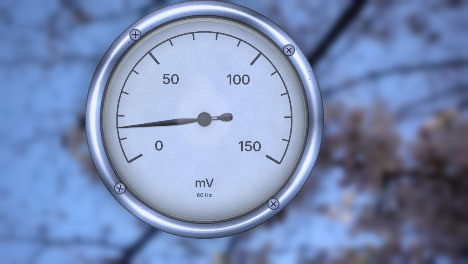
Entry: 15 mV
